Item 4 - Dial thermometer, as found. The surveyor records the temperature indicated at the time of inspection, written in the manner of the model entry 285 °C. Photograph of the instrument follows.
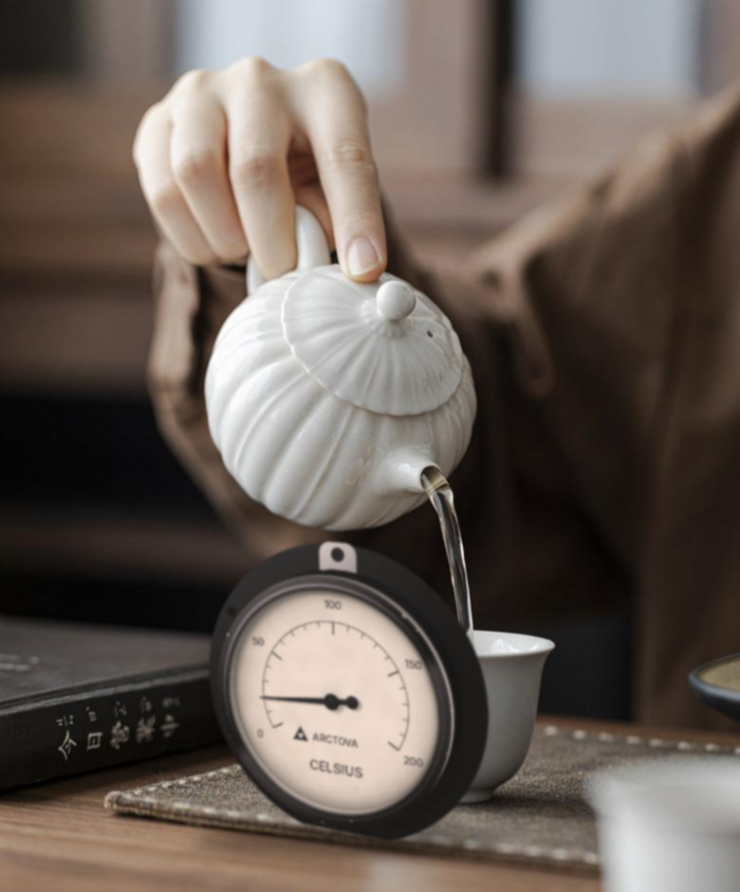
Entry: 20 °C
